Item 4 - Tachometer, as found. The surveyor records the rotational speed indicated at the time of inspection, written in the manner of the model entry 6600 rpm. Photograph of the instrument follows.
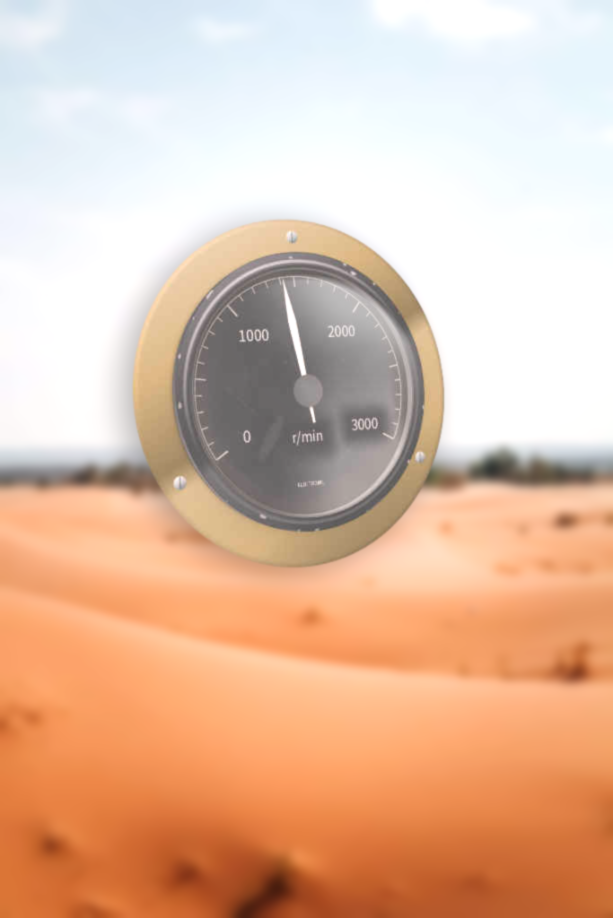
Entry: 1400 rpm
